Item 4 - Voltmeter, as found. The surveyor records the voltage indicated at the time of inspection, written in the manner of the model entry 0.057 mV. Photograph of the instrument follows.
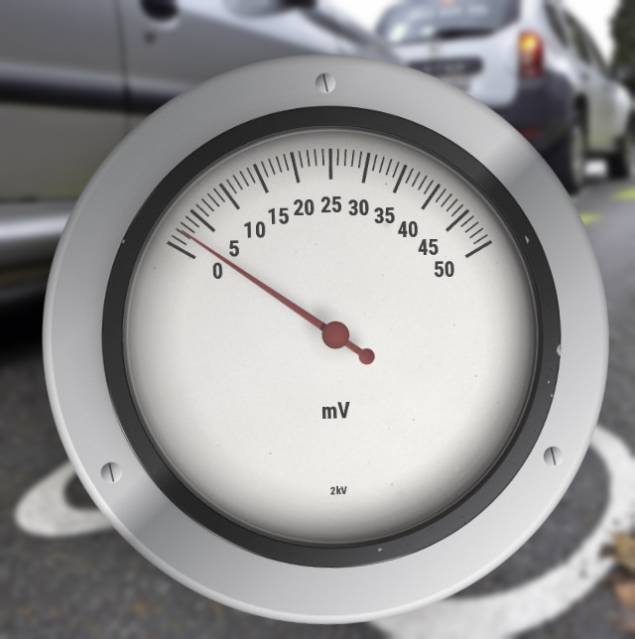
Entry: 2 mV
